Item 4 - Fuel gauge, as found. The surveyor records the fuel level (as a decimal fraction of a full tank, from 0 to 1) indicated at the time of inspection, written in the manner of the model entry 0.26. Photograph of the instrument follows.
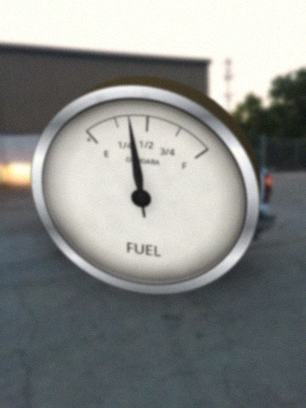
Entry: 0.375
